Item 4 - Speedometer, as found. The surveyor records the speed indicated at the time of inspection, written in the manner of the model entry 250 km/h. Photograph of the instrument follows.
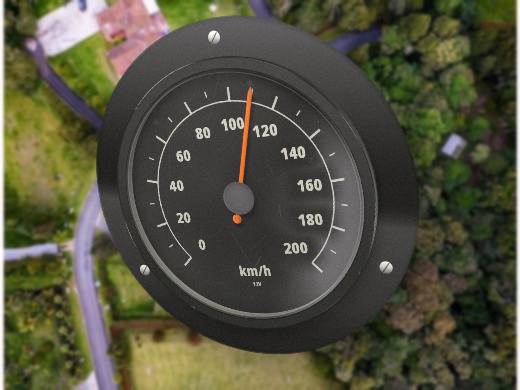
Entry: 110 km/h
